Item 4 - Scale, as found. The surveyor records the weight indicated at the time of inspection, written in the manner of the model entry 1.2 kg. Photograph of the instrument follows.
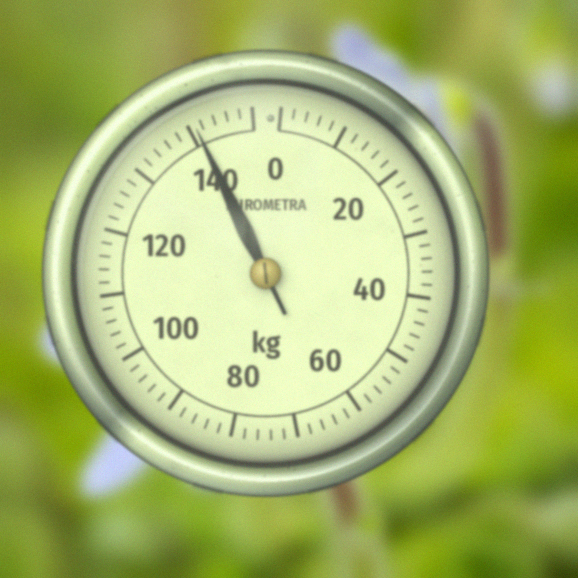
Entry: 141 kg
